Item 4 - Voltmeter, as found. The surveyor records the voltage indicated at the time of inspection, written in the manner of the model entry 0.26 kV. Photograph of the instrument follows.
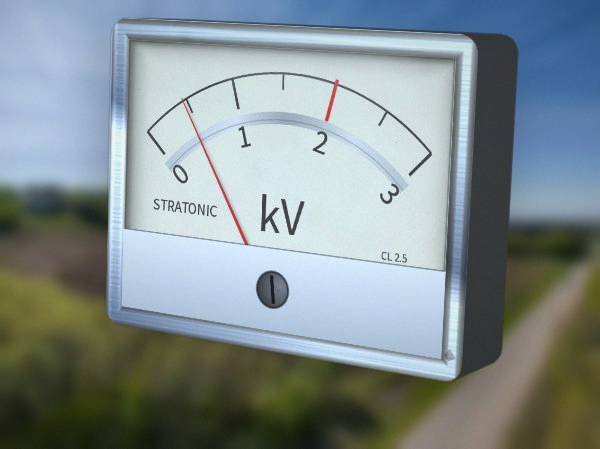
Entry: 0.5 kV
